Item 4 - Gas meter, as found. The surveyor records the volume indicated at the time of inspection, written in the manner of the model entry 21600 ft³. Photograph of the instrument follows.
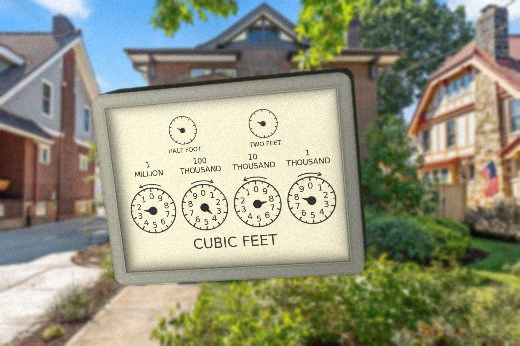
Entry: 237800 ft³
